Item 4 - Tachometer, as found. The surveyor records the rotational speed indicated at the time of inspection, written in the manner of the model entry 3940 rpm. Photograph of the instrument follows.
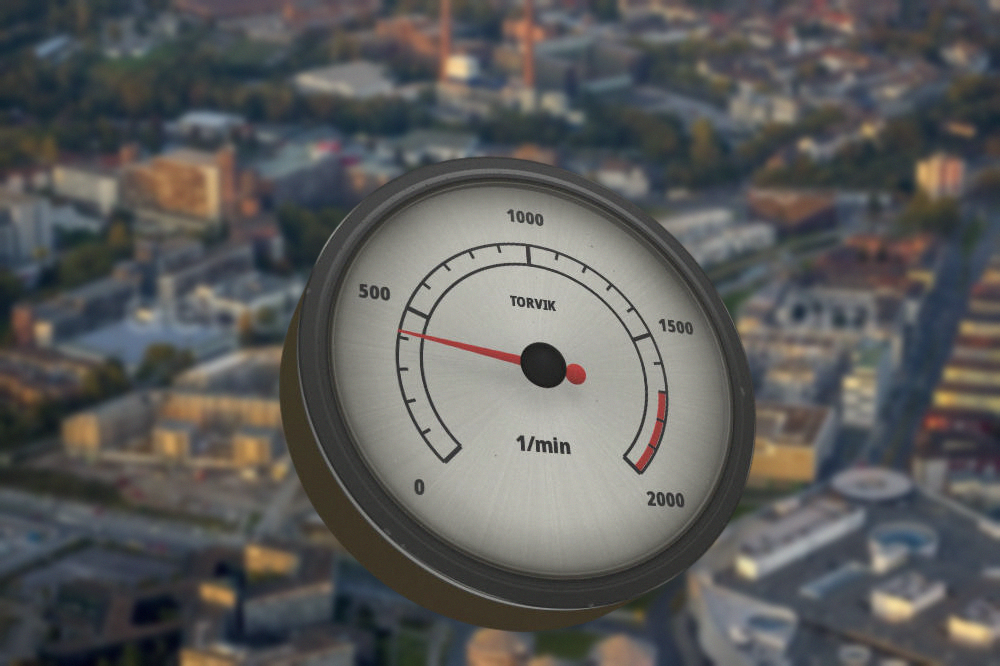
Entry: 400 rpm
